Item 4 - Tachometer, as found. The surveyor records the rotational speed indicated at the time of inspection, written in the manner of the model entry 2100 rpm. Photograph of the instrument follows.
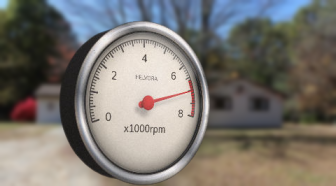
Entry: 7000 rpm
